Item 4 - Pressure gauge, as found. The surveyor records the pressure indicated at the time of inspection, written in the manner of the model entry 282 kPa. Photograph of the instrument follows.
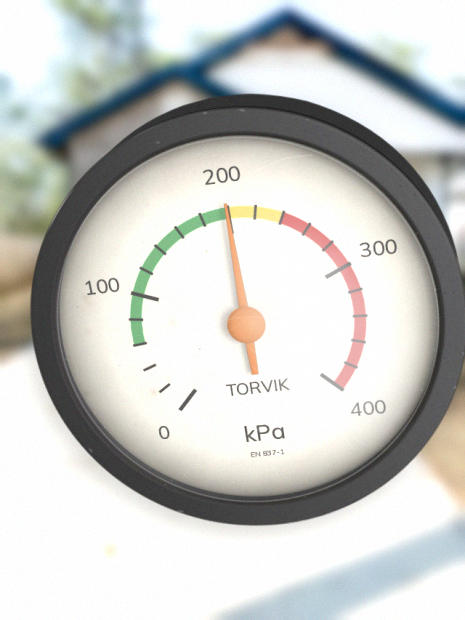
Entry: 200 kPa
